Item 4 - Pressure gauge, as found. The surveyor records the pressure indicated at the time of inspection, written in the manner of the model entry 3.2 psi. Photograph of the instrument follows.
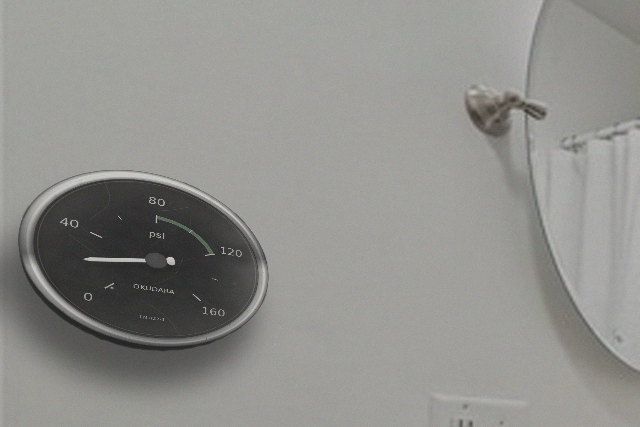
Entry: 20 psi
